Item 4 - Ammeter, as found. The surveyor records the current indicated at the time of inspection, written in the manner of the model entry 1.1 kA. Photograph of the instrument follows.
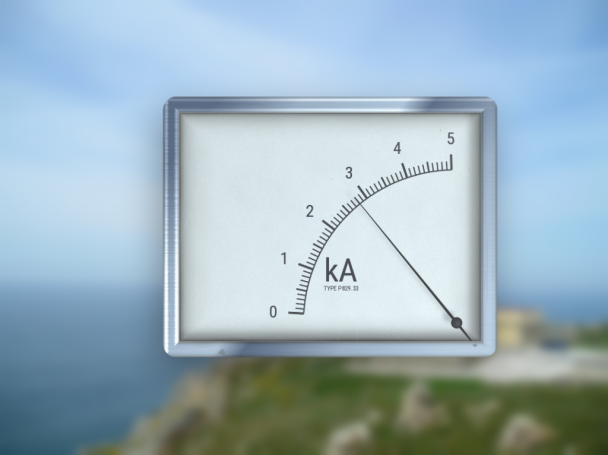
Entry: 2.8 kA
